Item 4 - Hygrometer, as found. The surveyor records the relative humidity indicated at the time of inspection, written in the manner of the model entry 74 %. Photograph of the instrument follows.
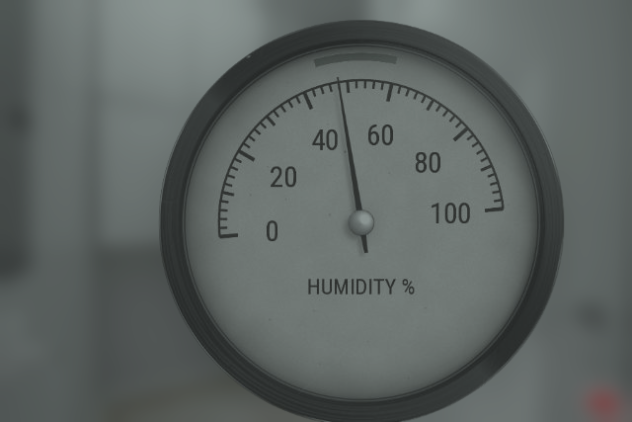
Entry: 48 %
